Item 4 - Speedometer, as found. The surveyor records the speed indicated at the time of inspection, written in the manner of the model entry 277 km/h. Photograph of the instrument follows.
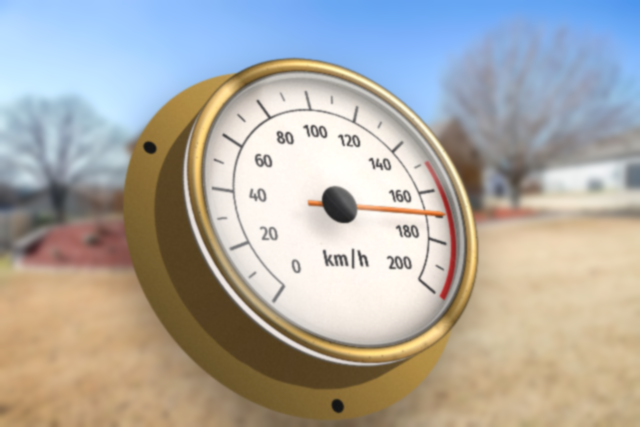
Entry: 170 km/h
